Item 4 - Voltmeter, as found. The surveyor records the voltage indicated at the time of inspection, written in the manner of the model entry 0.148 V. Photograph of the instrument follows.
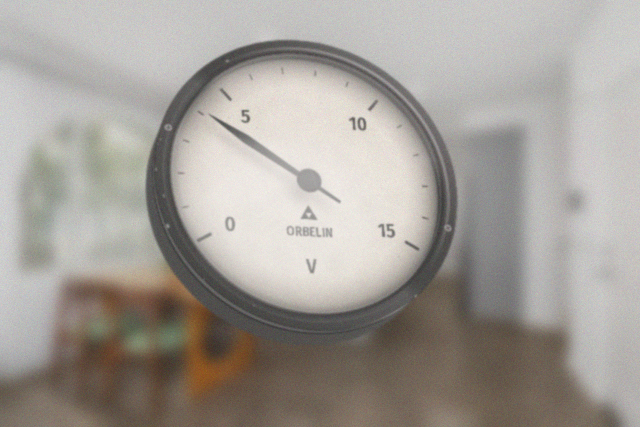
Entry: 4 V
